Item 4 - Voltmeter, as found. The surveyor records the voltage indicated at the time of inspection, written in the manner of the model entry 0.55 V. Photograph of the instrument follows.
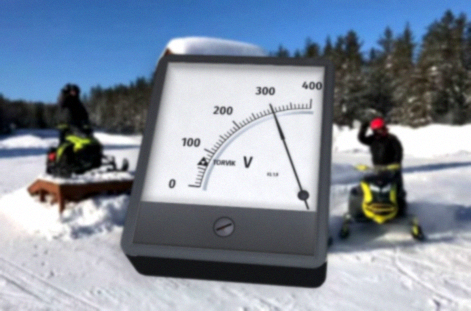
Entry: 300 V
